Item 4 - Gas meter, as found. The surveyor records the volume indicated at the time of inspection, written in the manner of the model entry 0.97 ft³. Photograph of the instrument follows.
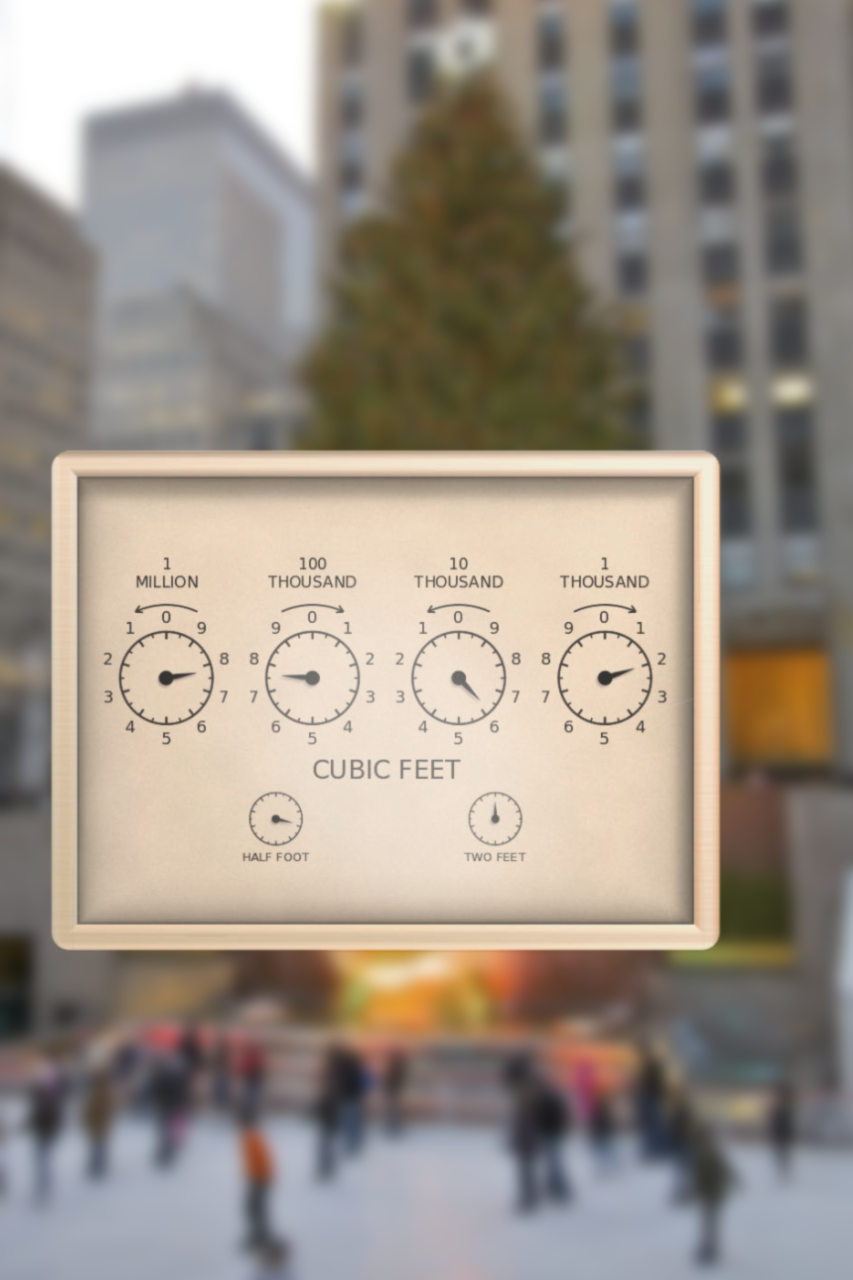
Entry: 776200 ft³
